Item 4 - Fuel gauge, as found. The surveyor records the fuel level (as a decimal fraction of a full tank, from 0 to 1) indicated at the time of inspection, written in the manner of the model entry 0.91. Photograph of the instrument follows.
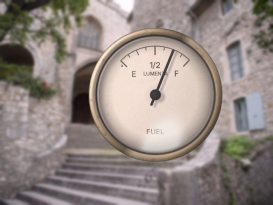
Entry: 0.75
